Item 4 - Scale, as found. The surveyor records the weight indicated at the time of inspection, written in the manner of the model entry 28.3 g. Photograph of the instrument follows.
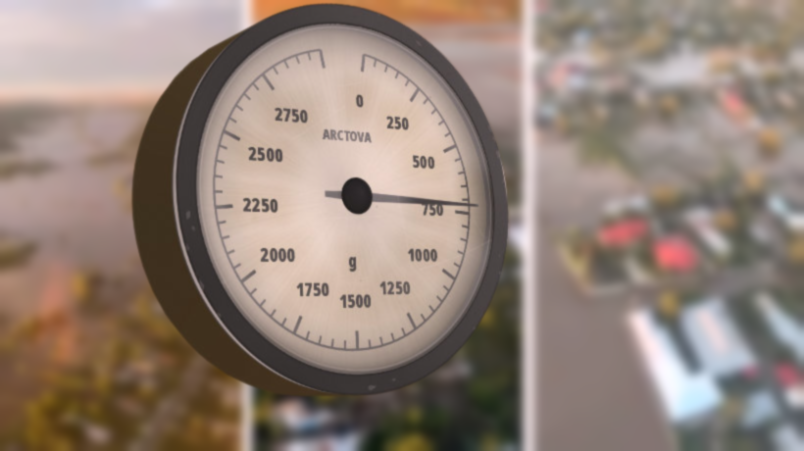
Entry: 725 g
